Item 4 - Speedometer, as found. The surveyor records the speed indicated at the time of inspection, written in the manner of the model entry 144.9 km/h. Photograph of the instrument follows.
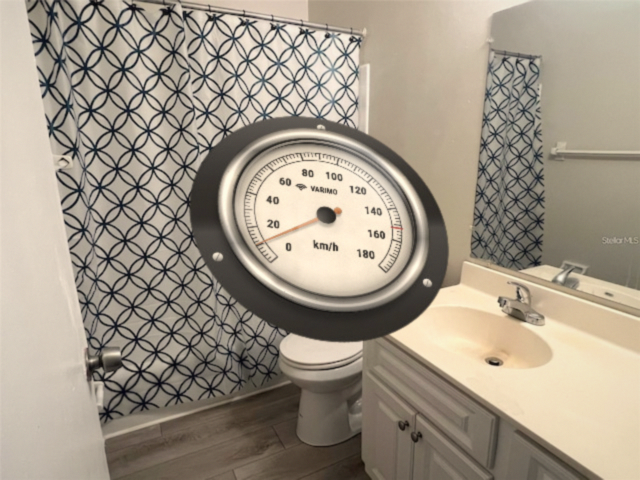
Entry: 10 km/h
